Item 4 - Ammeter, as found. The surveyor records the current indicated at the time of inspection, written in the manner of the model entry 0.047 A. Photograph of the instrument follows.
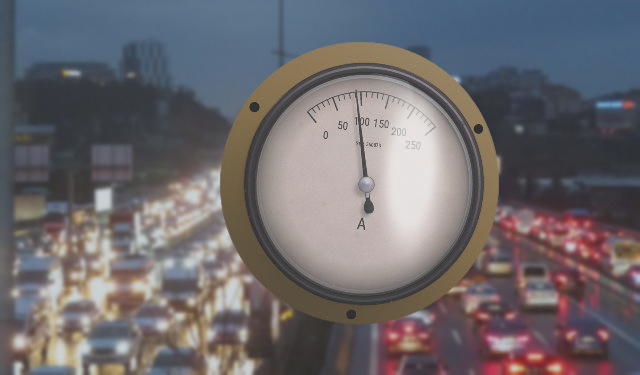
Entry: 90 A
